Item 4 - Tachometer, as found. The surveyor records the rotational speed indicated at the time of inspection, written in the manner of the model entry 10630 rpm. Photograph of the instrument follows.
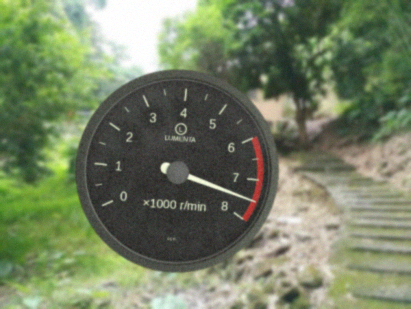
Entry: 7500 rpm
